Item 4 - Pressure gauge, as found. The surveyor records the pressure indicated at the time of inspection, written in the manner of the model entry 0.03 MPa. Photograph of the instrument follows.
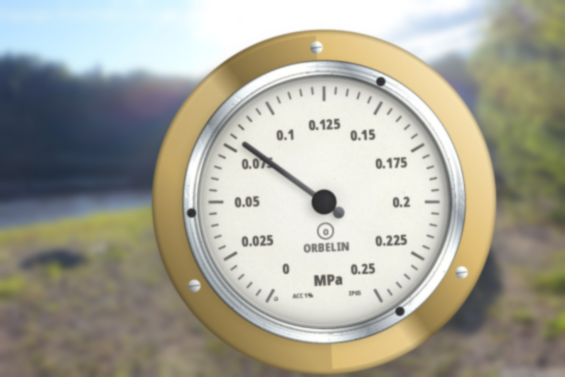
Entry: 0.08 MPa
